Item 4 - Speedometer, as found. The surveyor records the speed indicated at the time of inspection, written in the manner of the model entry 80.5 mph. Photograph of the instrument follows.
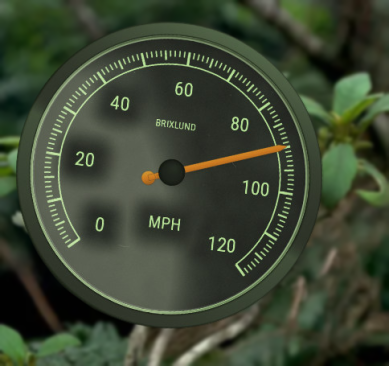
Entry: 90 mph
